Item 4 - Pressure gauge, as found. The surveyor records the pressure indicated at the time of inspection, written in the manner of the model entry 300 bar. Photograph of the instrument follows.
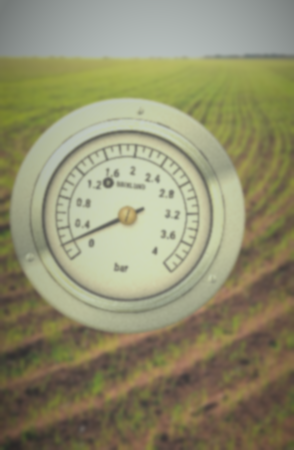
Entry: 0.2 bar
